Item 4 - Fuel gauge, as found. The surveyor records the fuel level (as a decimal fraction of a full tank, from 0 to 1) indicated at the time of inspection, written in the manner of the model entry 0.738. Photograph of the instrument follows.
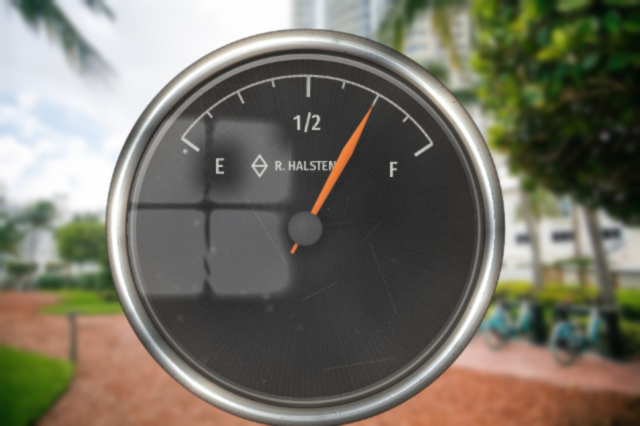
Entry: 0.75
